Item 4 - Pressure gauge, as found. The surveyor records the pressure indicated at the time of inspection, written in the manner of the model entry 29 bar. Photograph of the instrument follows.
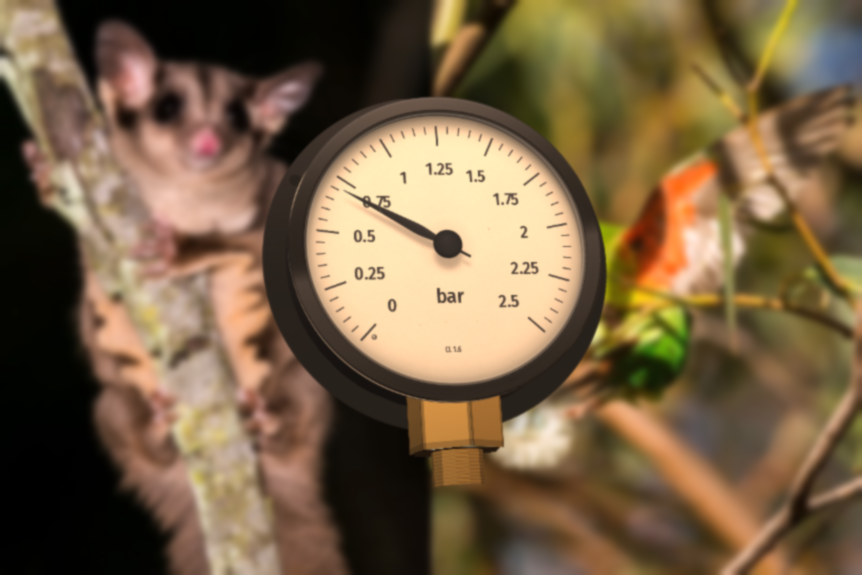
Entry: 0.7 bar
